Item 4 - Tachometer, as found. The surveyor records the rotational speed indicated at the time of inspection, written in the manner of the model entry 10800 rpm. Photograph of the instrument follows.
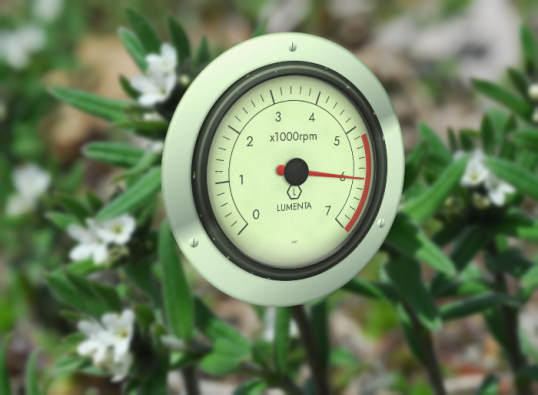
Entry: 6000 rpm
